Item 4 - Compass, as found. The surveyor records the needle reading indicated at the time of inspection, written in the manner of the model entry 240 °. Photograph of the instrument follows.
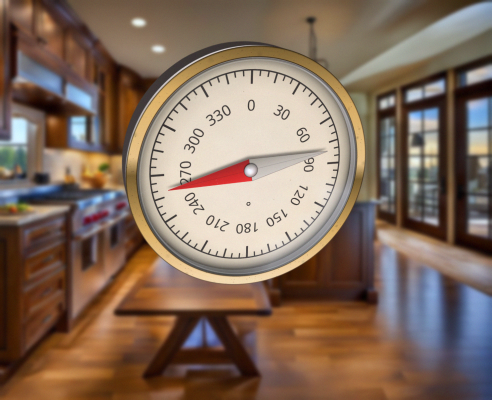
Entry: 260 °
